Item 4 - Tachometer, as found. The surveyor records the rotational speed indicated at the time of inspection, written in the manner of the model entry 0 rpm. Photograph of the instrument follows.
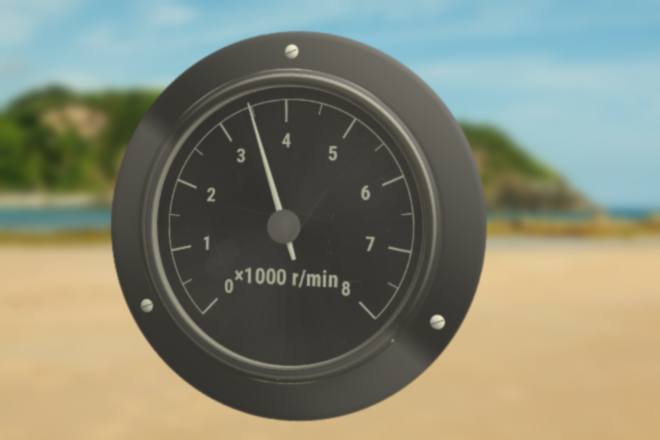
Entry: 3500 rpm
